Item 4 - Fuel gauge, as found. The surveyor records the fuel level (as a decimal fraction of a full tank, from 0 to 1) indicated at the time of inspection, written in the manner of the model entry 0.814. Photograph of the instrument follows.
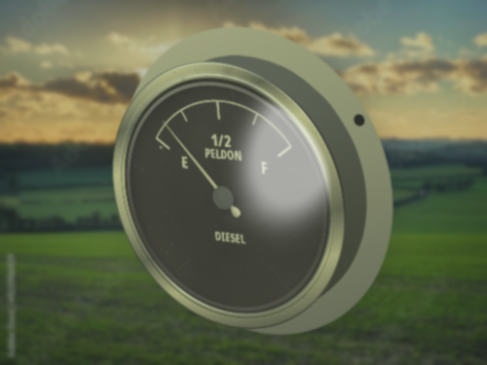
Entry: 0.125
